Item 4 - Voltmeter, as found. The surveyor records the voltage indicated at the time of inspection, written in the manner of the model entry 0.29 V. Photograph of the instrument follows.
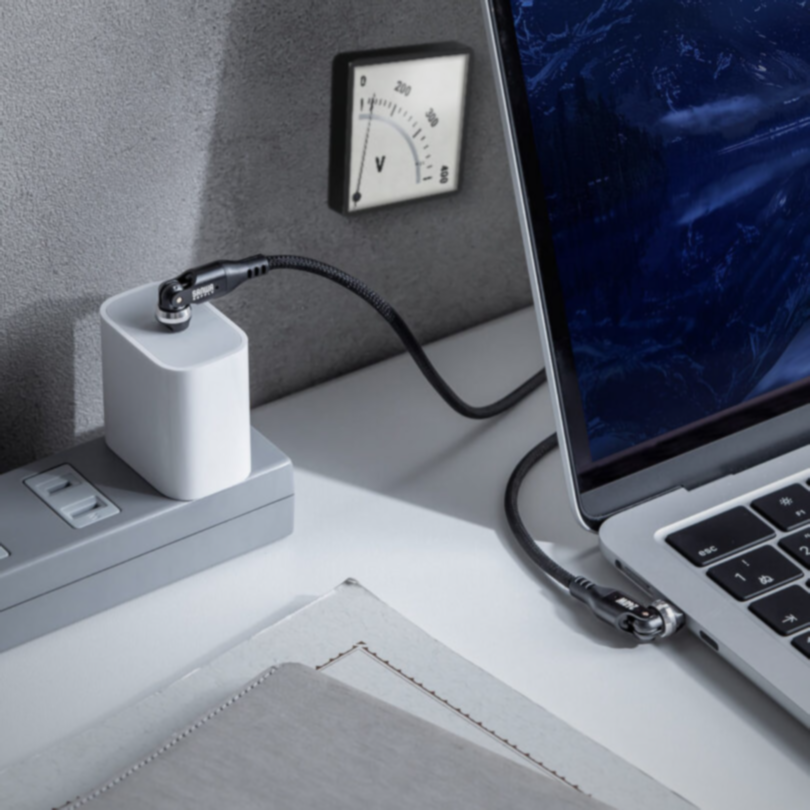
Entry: 100 V
